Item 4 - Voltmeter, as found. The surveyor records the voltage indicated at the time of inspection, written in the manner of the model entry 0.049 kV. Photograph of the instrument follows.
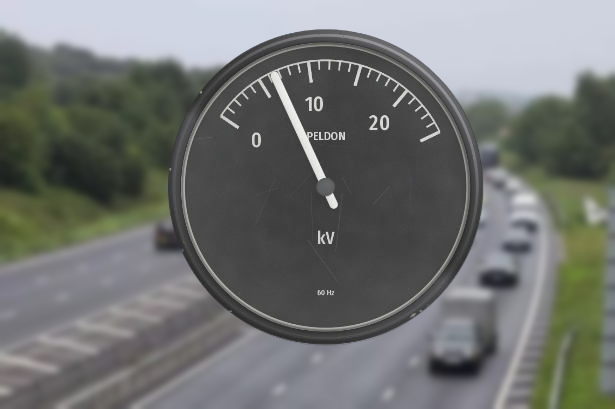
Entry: 6.5 kV
